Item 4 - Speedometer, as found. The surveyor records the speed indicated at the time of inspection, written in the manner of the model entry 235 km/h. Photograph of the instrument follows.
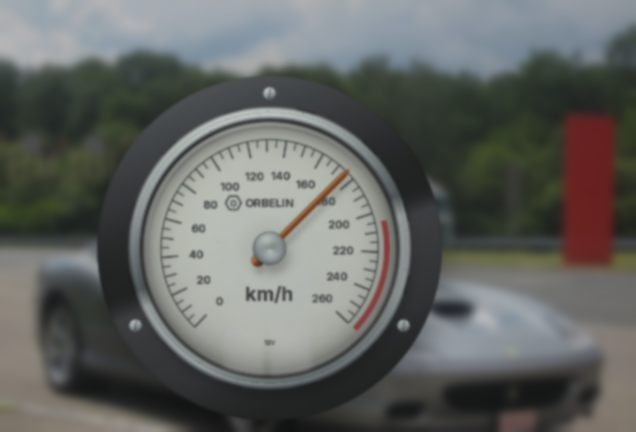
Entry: 175 km/h
